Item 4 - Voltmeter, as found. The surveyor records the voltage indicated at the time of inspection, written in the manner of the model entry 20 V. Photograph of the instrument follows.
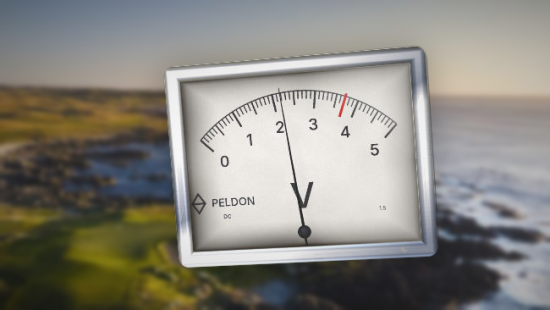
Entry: 2.2 V
